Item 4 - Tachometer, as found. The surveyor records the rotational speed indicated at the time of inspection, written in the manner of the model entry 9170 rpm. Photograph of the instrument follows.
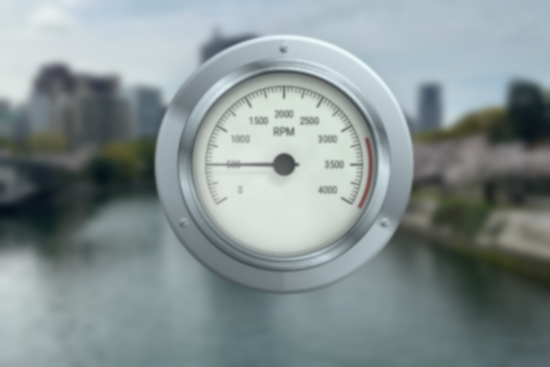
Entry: 500 rpm
